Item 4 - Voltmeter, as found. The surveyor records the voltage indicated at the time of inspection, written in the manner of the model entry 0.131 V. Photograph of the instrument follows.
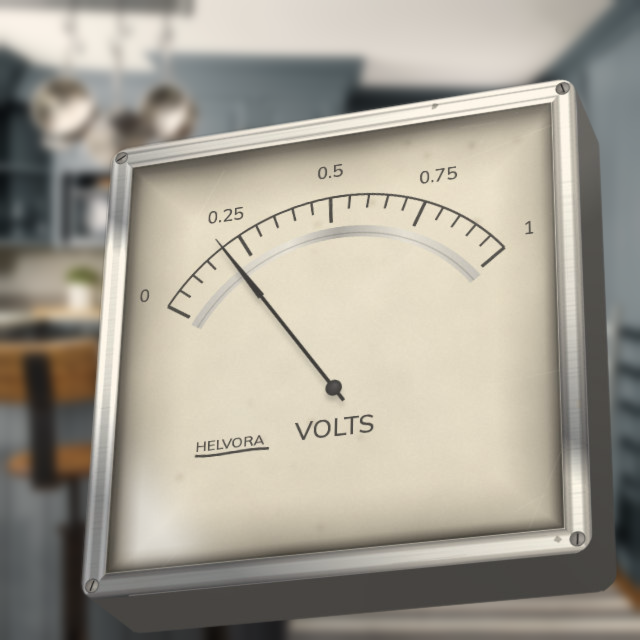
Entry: 0.2 V
